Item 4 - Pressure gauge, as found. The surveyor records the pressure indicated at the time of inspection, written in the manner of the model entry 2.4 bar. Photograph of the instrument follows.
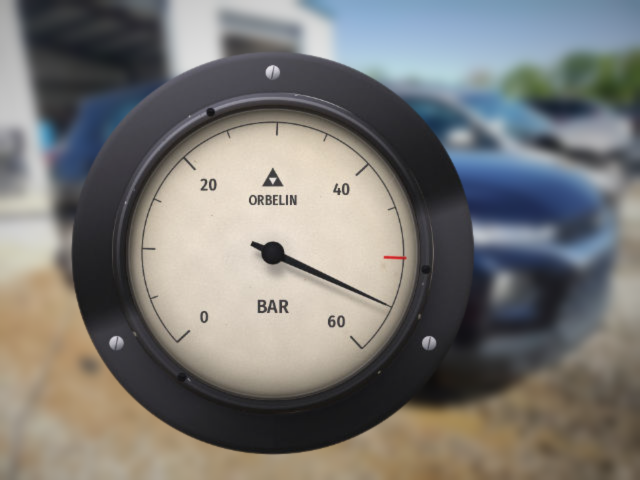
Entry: 55 bar
